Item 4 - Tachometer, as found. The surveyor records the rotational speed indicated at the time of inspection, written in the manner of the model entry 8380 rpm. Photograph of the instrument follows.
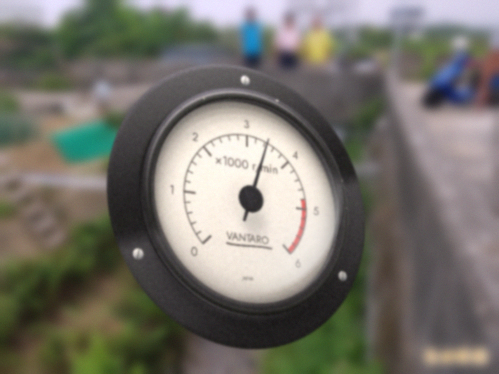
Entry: 3400 rpm
